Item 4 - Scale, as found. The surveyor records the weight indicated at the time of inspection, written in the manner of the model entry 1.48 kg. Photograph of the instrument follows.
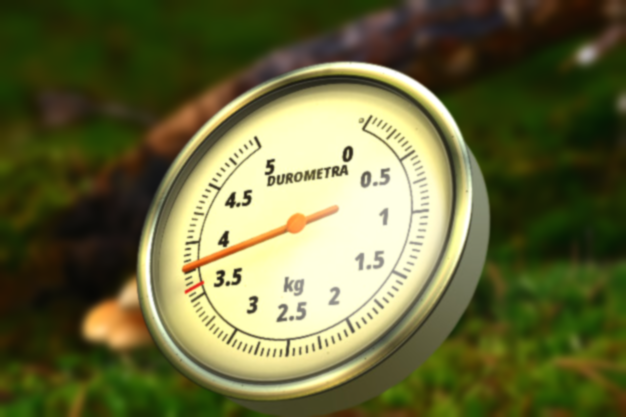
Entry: 3.75 kg
